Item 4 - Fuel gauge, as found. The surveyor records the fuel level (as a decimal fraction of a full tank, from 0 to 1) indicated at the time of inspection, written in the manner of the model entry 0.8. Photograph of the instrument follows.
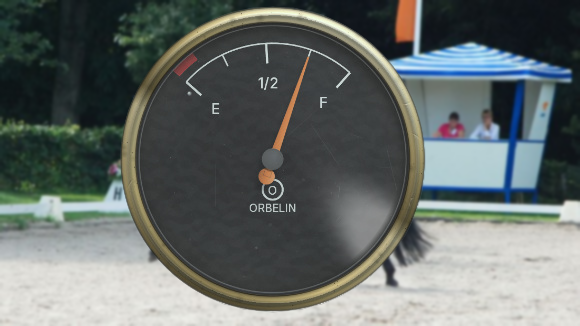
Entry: 0.75
